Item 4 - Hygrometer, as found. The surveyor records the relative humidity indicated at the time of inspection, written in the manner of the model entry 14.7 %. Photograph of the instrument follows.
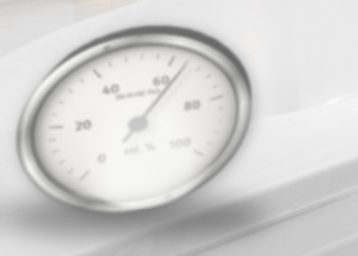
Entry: 64 %
